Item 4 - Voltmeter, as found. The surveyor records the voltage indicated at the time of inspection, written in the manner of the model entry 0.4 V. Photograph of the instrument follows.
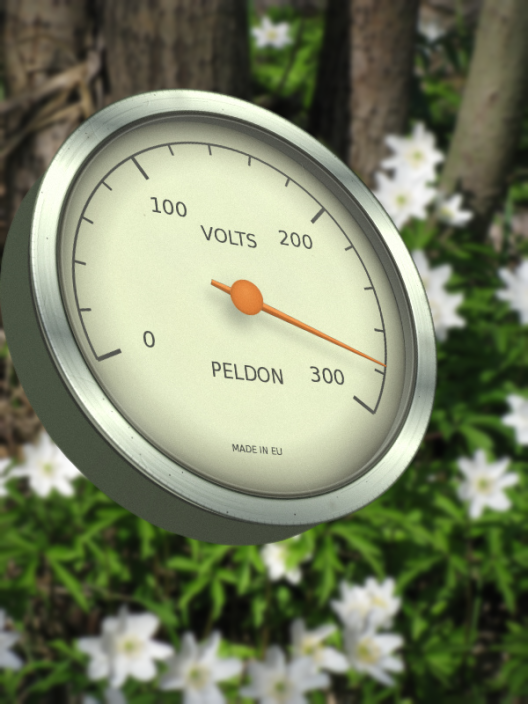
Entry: 280 V
